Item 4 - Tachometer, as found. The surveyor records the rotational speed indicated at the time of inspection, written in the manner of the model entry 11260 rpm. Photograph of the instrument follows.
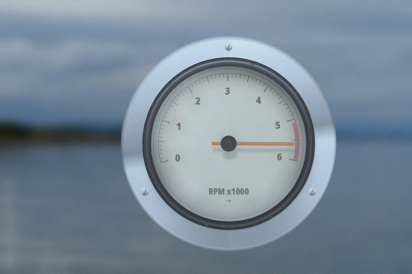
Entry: 5600 rpm
